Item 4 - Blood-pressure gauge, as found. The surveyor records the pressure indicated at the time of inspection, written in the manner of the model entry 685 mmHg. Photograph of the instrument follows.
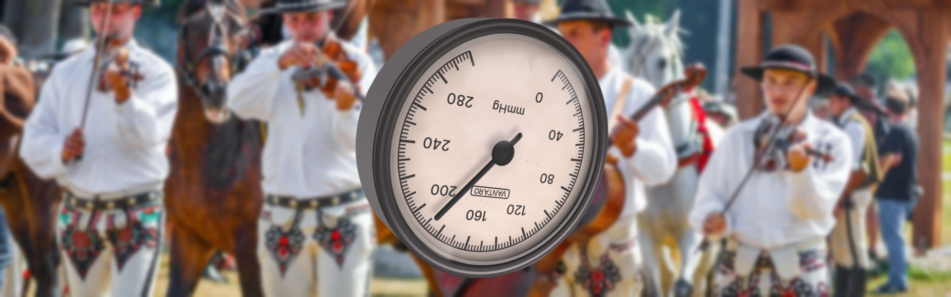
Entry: 190 mmHg
